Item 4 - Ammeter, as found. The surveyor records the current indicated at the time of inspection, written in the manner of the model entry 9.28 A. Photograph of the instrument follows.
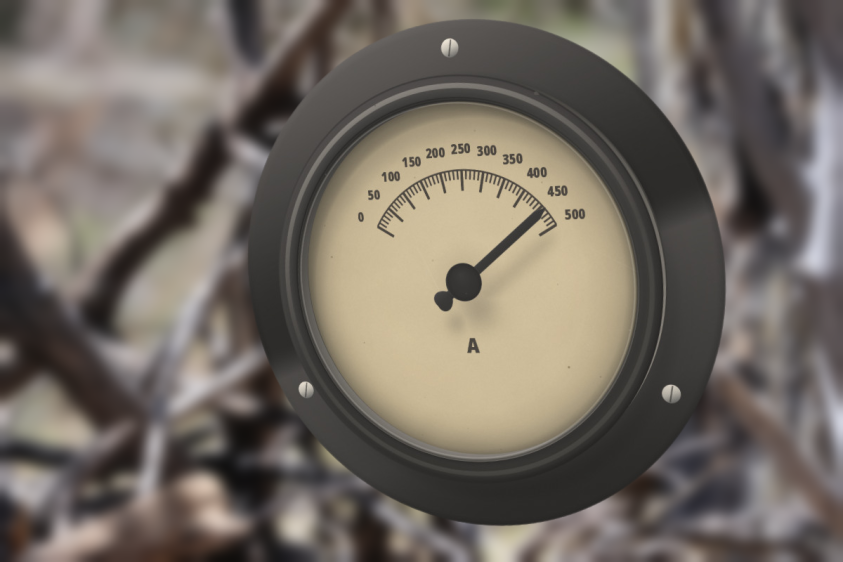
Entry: 460 A
